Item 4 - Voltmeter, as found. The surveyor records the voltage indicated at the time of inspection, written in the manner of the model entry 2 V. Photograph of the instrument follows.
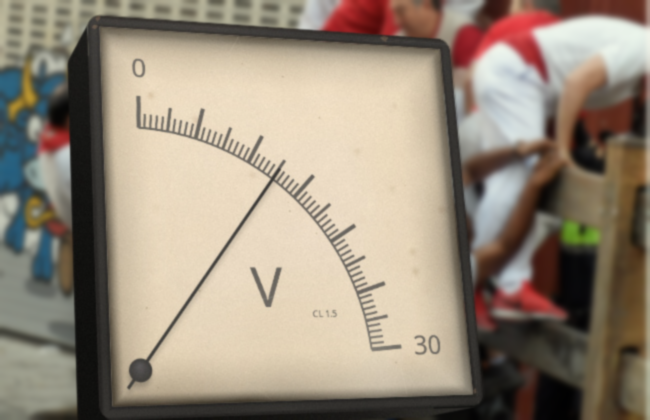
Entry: 12.5 V
